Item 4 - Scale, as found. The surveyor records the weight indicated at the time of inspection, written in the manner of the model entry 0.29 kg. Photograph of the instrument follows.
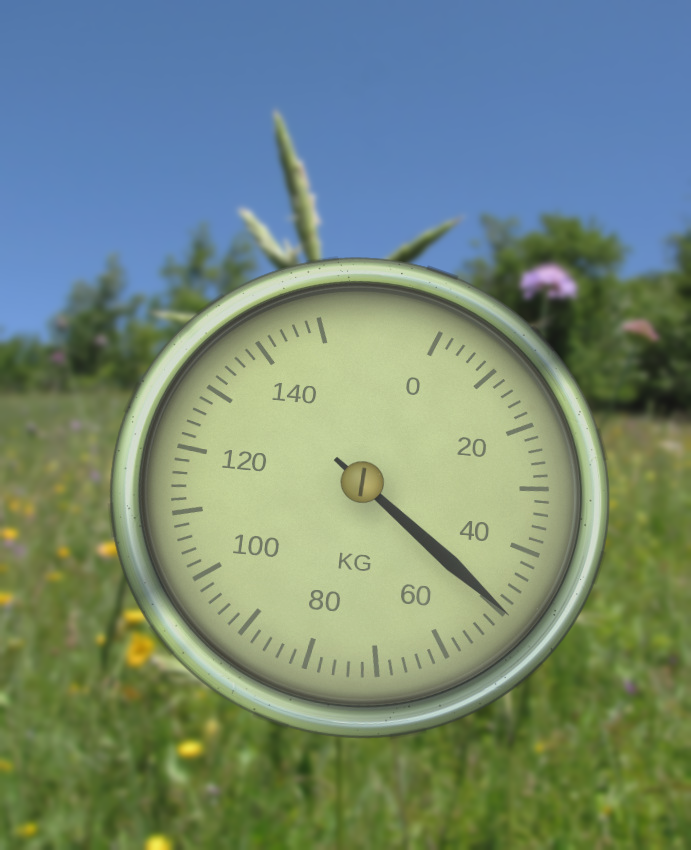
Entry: 50 kg
